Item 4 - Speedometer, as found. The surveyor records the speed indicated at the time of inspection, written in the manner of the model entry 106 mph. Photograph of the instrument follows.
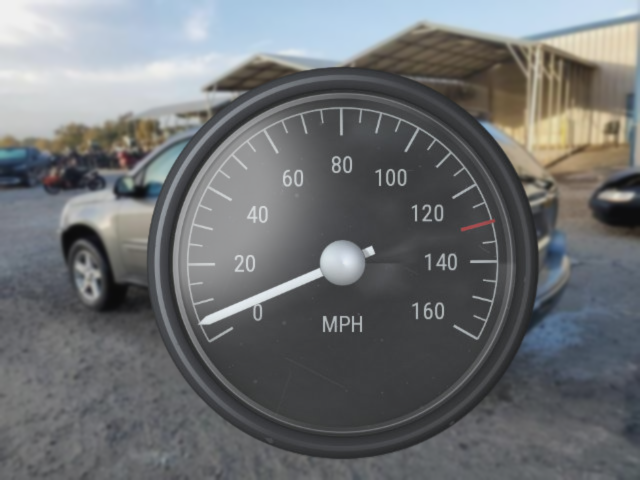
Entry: 5 mph
